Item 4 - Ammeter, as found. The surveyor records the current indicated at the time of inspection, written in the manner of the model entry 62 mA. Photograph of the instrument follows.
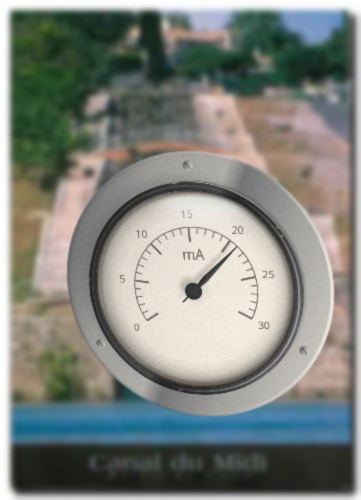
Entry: 21 mA
